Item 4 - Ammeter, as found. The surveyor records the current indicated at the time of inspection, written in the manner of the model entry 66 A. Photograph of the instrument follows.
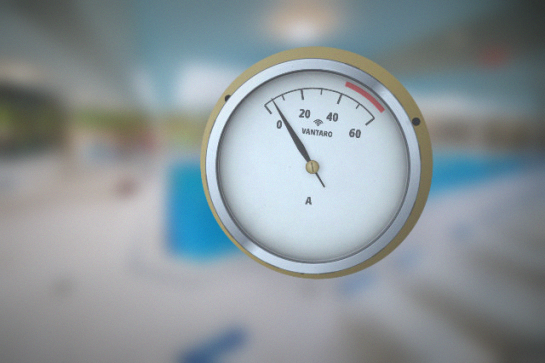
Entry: 5 A
